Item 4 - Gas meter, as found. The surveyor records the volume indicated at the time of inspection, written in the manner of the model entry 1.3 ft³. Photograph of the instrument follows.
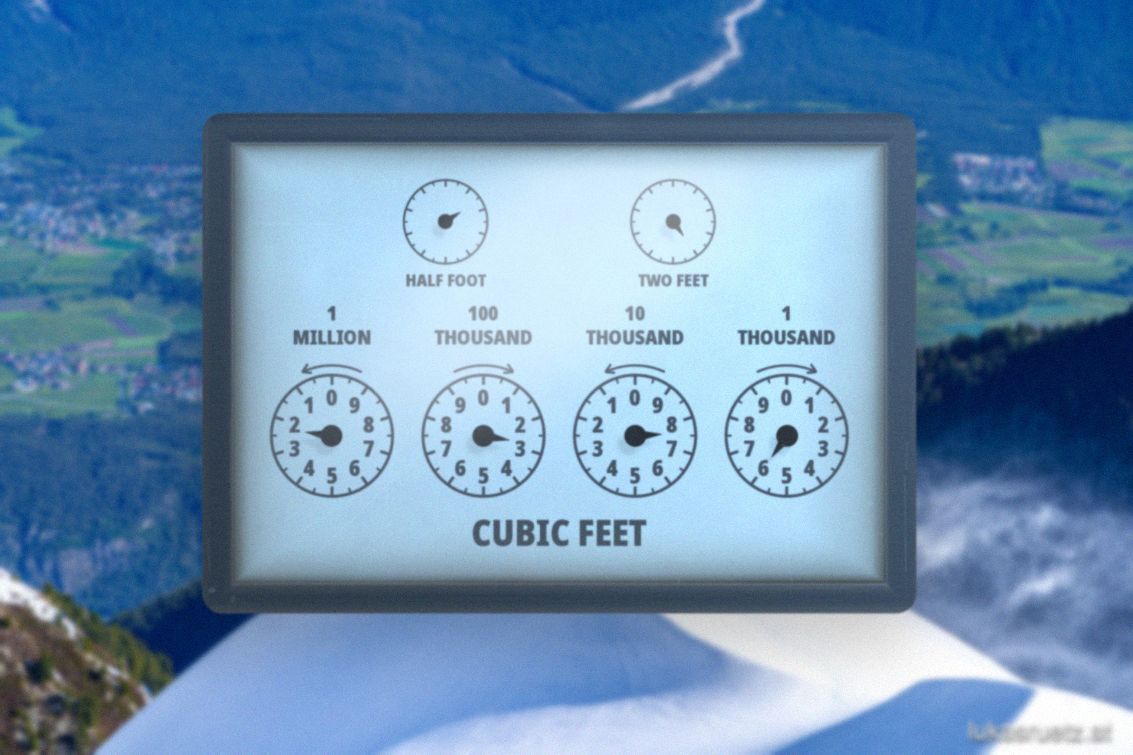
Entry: 227600 ft³
